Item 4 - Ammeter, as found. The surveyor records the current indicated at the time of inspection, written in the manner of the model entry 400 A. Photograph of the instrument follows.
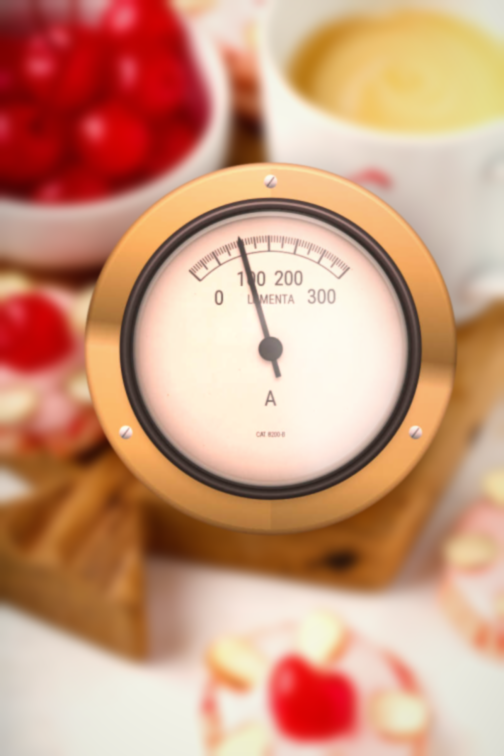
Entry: 100 A
